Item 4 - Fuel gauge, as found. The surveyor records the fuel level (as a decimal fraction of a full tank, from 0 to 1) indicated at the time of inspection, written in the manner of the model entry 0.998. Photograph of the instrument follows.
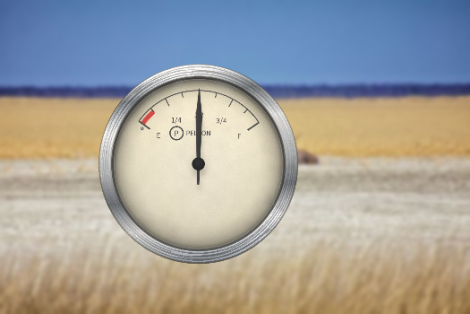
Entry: 0.5
